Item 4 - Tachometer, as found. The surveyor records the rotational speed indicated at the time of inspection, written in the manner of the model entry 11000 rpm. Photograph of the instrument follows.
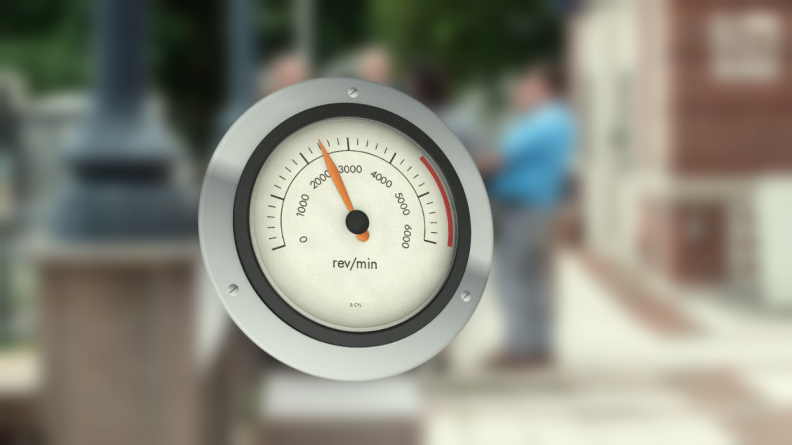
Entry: 2400 rpm
